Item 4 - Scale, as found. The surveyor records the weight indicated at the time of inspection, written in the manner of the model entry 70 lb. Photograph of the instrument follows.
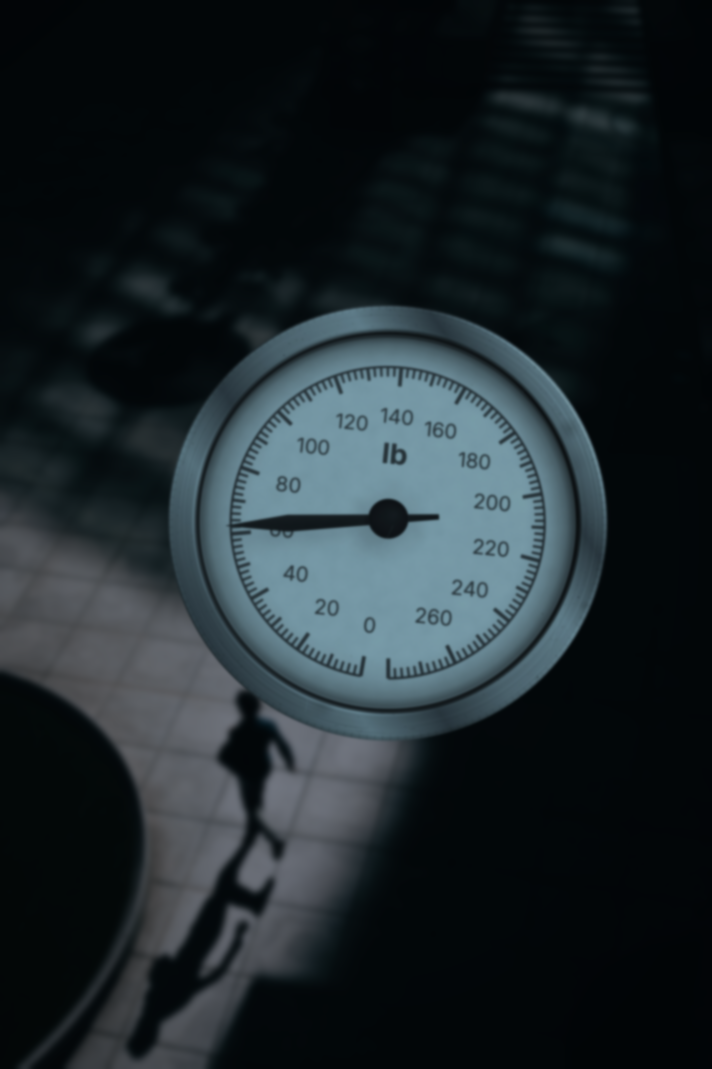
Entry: 62 lb
